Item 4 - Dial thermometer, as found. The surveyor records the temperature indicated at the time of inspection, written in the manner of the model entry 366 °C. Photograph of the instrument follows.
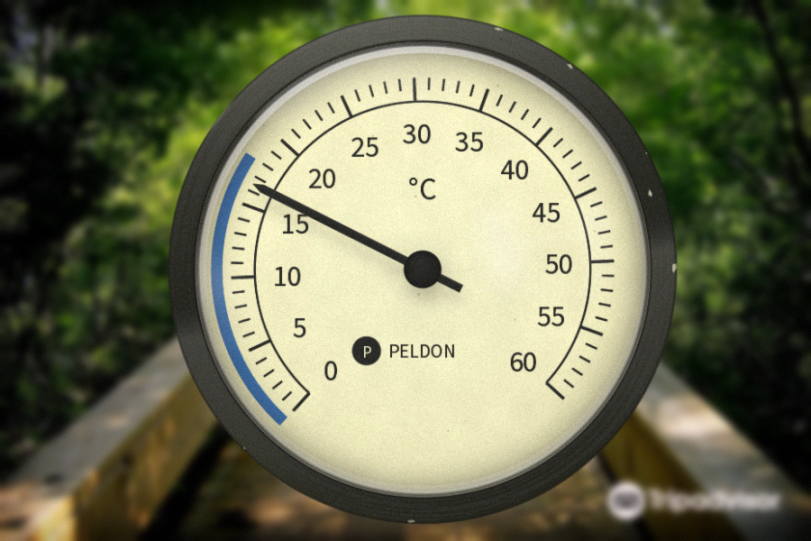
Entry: 16.5 °C
